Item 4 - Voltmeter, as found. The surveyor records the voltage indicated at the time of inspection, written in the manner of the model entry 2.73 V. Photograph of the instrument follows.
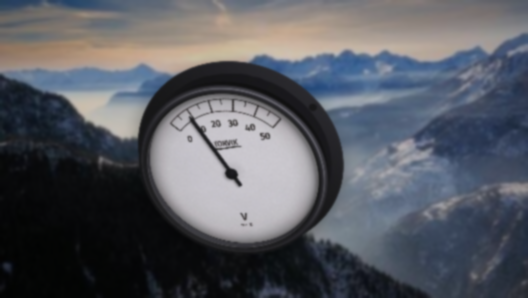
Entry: 10 V
